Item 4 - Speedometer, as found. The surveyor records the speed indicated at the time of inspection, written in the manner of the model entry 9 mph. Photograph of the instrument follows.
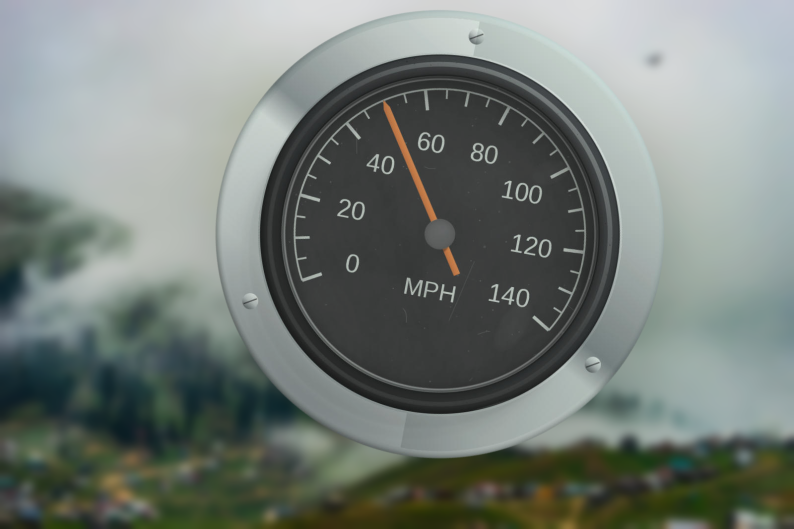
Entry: 50 mph
